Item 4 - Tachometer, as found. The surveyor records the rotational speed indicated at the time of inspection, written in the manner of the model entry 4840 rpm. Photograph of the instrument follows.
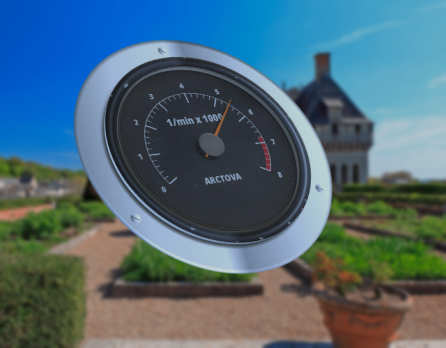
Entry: 5400 rpm
